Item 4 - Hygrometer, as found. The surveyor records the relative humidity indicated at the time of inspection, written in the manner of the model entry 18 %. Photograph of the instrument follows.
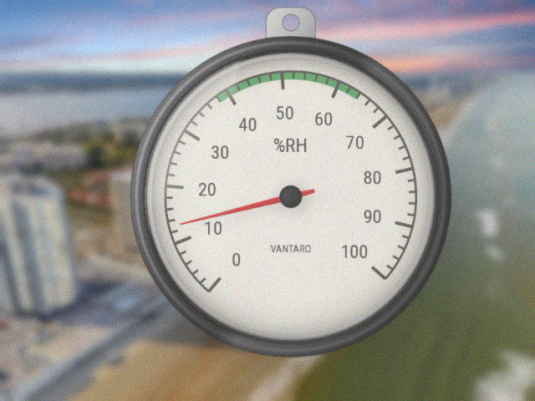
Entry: 13 %
